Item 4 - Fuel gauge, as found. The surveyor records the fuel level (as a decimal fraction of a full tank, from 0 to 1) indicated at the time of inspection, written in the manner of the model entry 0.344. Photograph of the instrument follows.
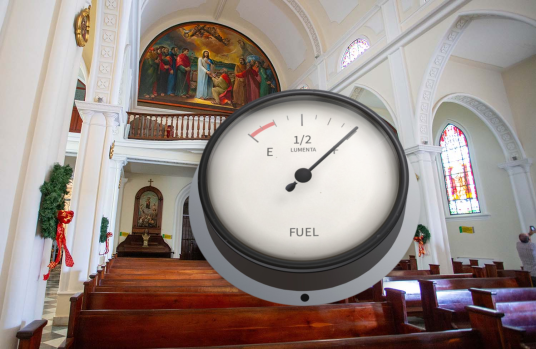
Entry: 1
